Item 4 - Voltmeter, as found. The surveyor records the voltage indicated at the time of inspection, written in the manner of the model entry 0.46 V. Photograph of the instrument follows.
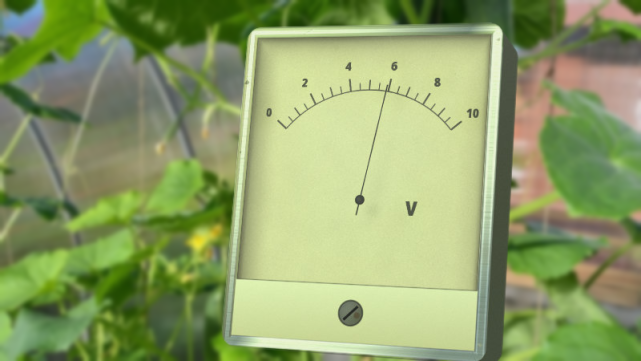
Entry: 6 V
